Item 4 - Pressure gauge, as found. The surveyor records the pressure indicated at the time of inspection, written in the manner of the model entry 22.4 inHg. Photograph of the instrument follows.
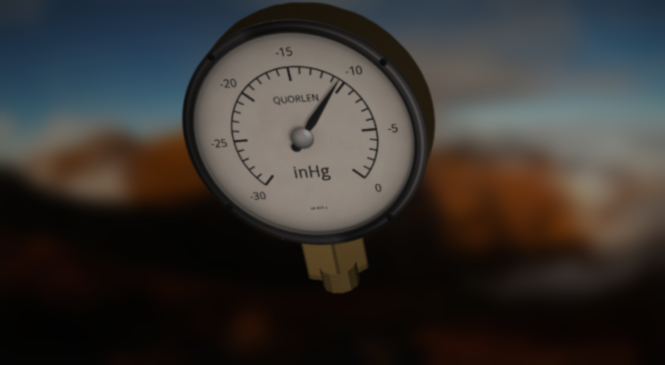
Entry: -10.5 inHg
